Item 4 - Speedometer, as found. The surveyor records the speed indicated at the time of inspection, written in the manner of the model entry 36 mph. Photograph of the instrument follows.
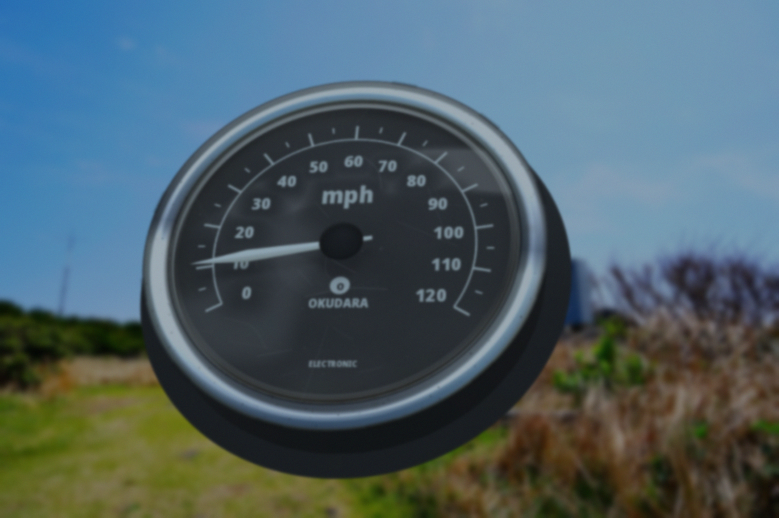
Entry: 10 mph
